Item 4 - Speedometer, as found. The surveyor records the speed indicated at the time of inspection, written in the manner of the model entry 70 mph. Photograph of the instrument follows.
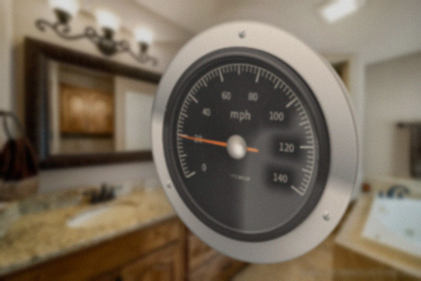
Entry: 20 mph
